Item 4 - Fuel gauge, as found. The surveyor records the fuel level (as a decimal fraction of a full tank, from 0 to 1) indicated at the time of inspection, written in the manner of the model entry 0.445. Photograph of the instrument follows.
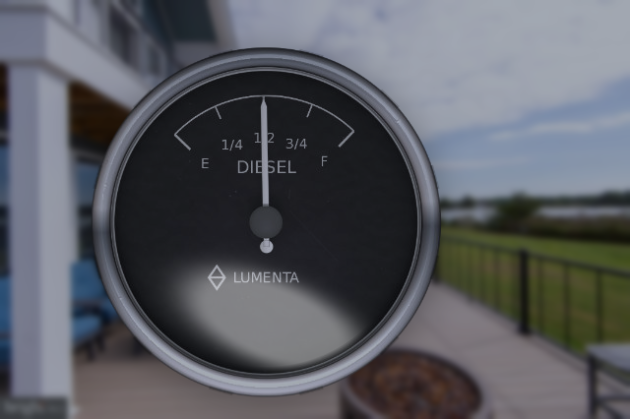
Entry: 0.5
